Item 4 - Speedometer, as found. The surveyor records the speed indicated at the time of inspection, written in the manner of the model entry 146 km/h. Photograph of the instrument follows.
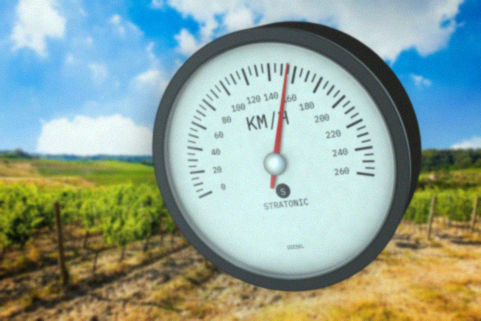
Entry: 155 km/h
